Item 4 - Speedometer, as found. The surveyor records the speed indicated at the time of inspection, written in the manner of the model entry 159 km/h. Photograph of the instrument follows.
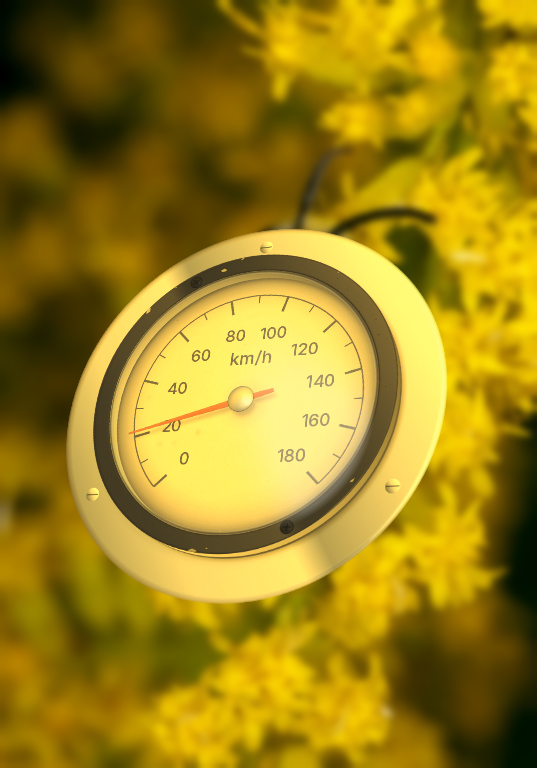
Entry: 20 km/h
